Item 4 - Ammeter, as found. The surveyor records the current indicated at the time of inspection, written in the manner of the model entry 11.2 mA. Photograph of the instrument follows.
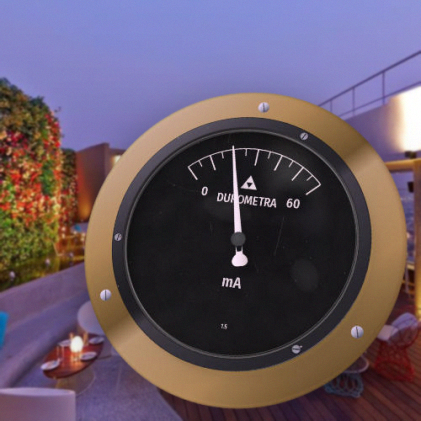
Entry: 20 mA
